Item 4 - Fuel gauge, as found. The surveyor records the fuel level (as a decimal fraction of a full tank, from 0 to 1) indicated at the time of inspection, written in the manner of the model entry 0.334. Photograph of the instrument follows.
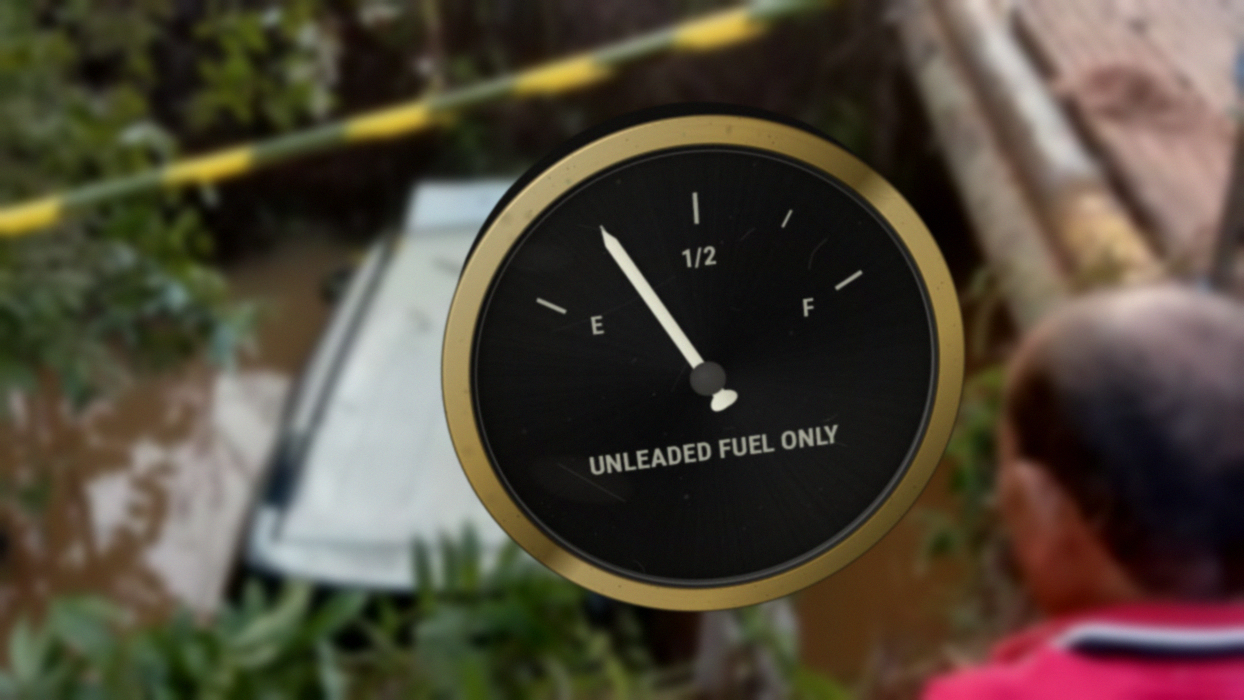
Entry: 0.25
